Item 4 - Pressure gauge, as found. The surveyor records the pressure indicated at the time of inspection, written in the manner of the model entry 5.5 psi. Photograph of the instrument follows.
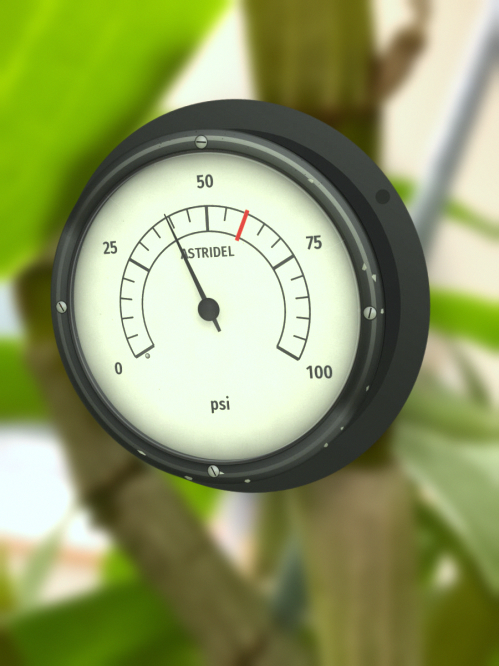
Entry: 40 psi
